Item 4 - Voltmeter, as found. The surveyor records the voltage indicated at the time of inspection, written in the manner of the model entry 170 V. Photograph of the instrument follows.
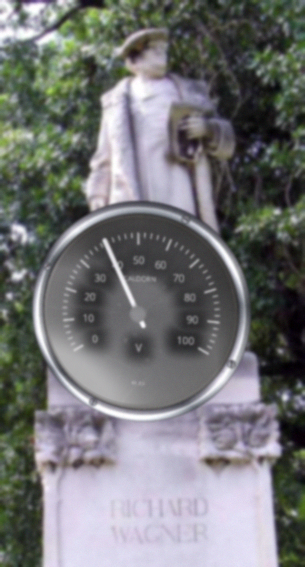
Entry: 40 V
